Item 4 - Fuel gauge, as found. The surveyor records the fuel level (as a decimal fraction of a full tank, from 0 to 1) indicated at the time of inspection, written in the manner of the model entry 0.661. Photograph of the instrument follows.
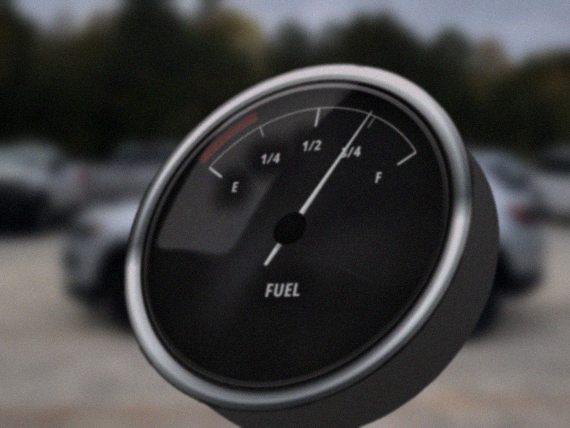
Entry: 0.75
